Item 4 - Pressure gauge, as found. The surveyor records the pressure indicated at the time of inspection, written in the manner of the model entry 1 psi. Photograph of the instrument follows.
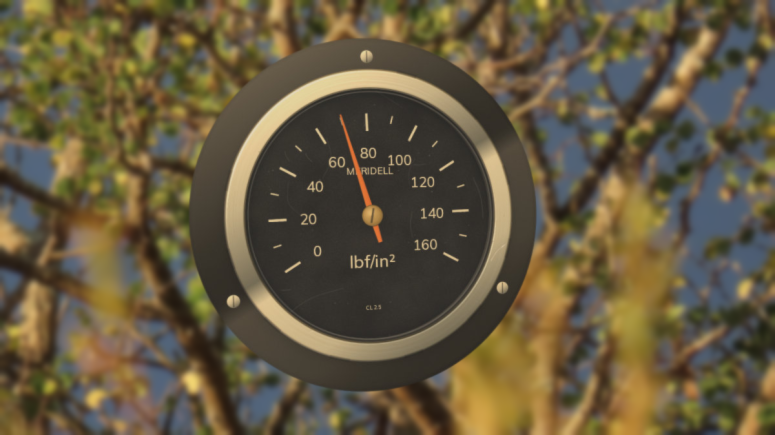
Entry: 70 psi
